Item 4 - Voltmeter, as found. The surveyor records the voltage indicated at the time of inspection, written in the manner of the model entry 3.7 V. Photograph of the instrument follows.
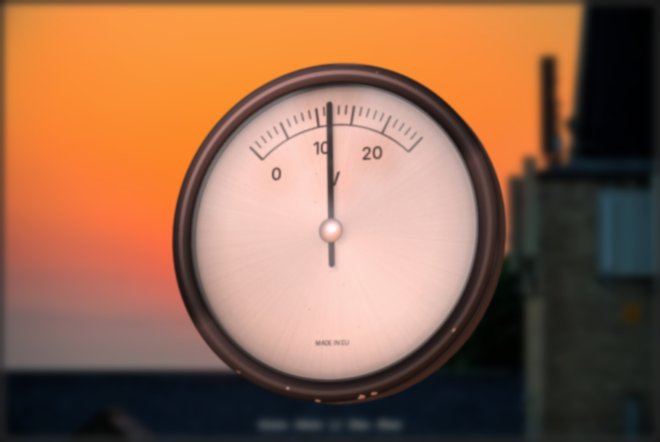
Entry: 12 V
